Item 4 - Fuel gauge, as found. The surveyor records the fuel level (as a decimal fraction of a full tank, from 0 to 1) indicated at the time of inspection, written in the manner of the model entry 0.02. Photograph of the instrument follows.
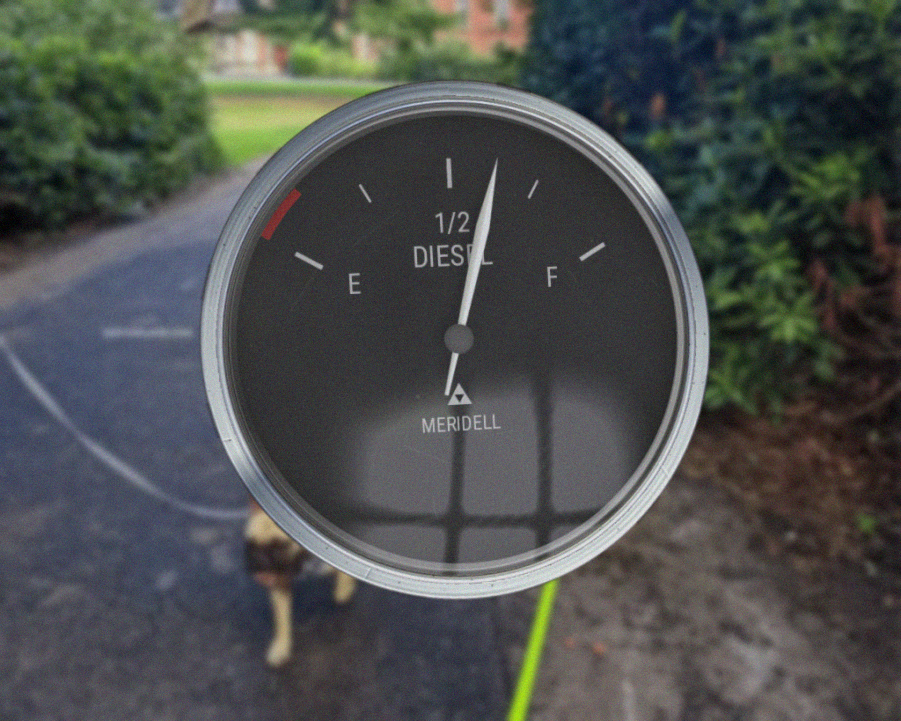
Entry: 0.625
